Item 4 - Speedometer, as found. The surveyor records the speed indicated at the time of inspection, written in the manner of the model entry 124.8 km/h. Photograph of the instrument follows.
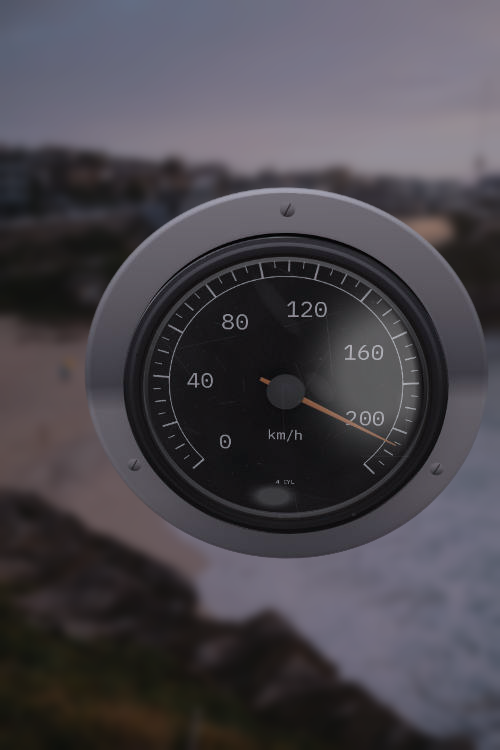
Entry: 205 km/h
